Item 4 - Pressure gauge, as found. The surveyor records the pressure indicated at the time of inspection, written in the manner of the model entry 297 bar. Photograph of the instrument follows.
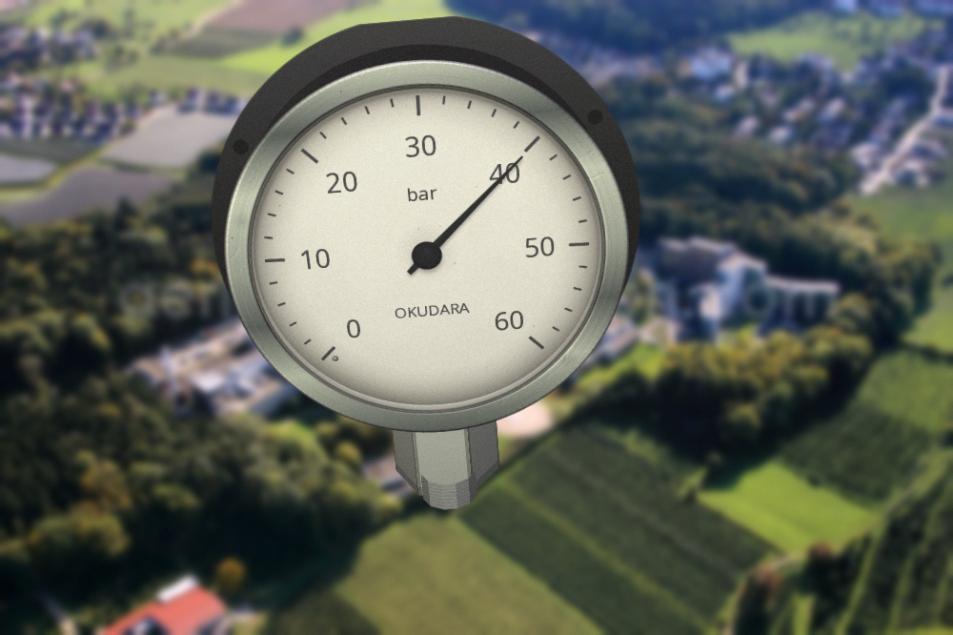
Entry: 40 bar
